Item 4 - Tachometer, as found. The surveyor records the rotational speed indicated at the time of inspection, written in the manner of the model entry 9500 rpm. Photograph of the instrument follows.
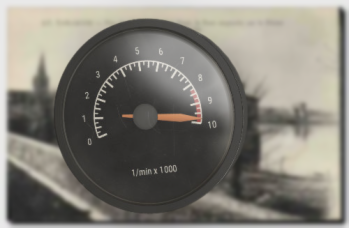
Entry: 9750 rpm
